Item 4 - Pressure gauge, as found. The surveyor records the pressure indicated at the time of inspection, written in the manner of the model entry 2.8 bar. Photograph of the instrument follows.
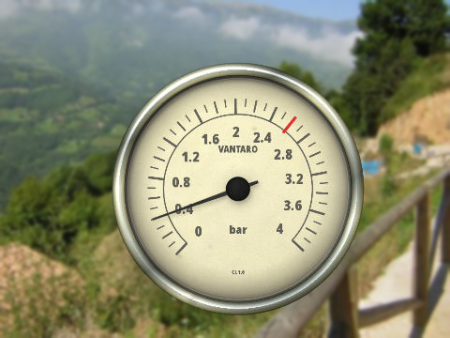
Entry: 0.4 bar
